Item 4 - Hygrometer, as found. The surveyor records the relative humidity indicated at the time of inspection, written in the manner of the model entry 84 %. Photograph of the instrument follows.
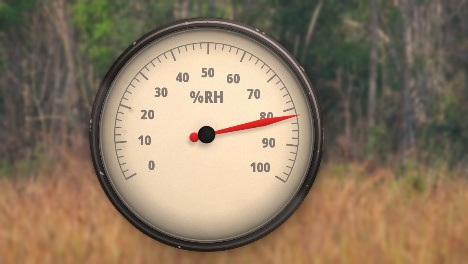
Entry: 82 %
